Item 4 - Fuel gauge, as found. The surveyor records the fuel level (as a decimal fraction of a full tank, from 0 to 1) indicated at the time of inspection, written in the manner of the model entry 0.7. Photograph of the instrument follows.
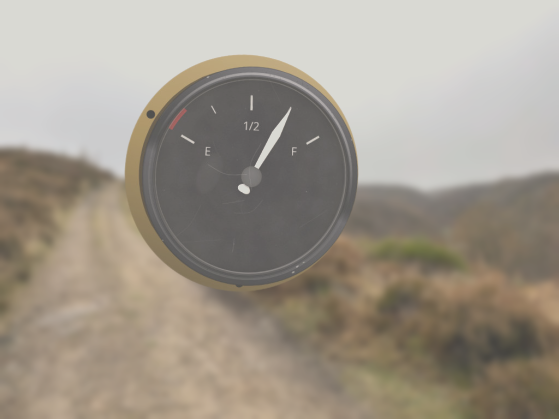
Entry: 0.75
